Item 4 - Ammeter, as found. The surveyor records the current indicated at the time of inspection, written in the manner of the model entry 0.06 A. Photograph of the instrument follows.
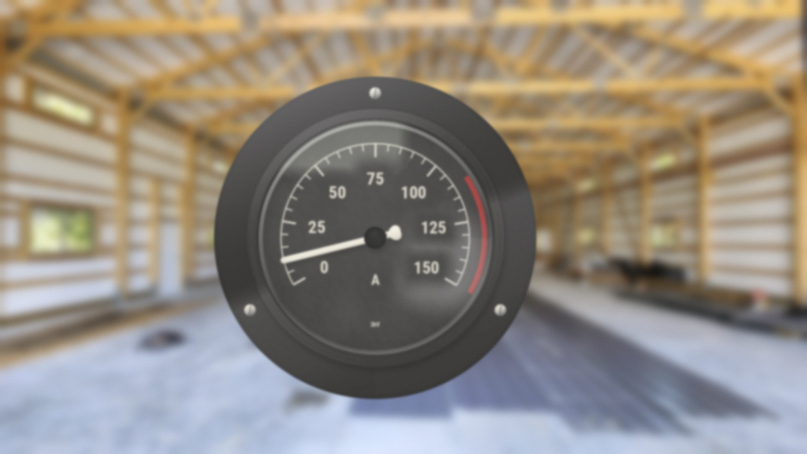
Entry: 10 A
